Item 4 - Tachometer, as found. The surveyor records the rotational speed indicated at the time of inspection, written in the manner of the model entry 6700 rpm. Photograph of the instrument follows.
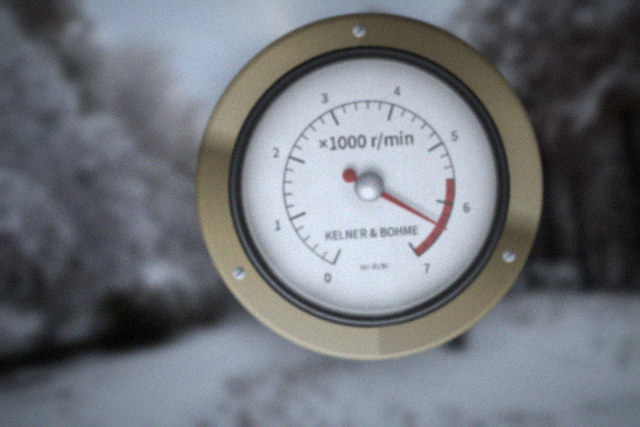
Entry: 6400 rpm
